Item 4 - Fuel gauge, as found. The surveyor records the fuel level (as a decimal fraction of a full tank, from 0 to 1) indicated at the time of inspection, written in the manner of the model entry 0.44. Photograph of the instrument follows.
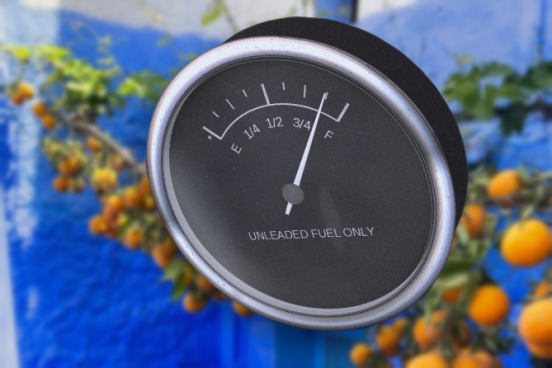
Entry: 0.875
